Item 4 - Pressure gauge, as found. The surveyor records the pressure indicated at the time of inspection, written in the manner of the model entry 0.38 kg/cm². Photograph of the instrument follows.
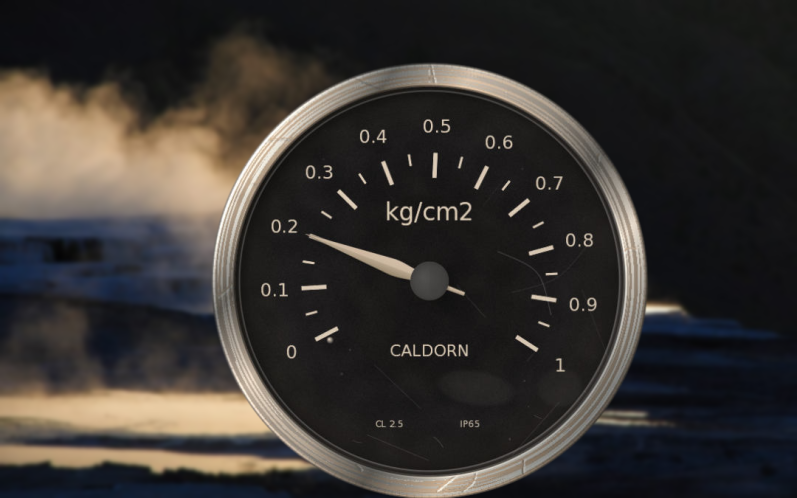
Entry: 0.2 kg/cm²
